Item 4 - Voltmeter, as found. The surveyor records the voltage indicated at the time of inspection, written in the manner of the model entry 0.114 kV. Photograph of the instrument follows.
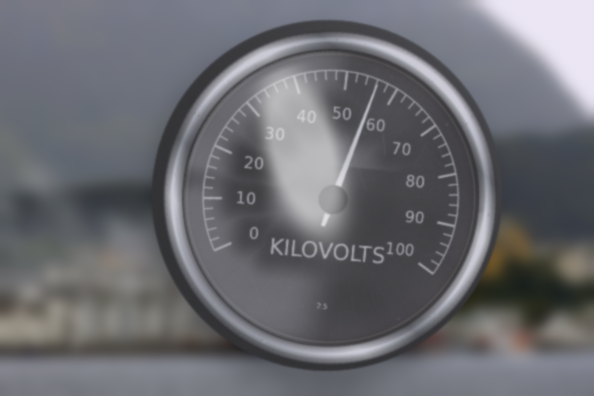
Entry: 56 kV
